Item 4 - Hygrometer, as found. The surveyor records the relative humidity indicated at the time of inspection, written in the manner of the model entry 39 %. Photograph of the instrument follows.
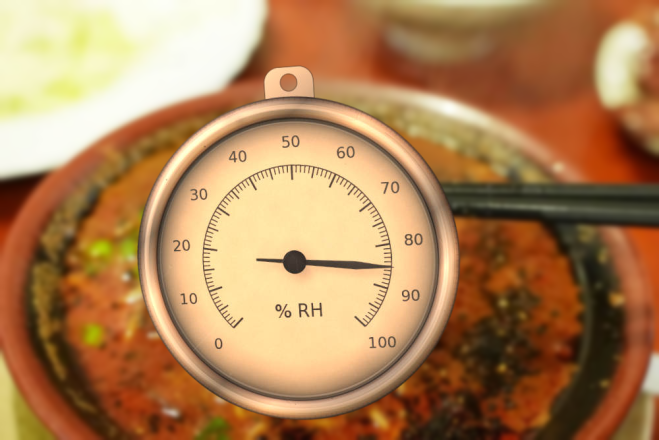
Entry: 85 %
